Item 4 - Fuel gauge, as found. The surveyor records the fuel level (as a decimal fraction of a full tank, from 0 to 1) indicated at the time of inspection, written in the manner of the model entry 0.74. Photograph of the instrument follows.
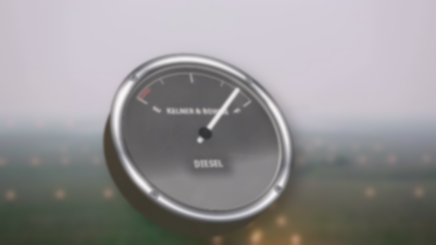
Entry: 0.875
